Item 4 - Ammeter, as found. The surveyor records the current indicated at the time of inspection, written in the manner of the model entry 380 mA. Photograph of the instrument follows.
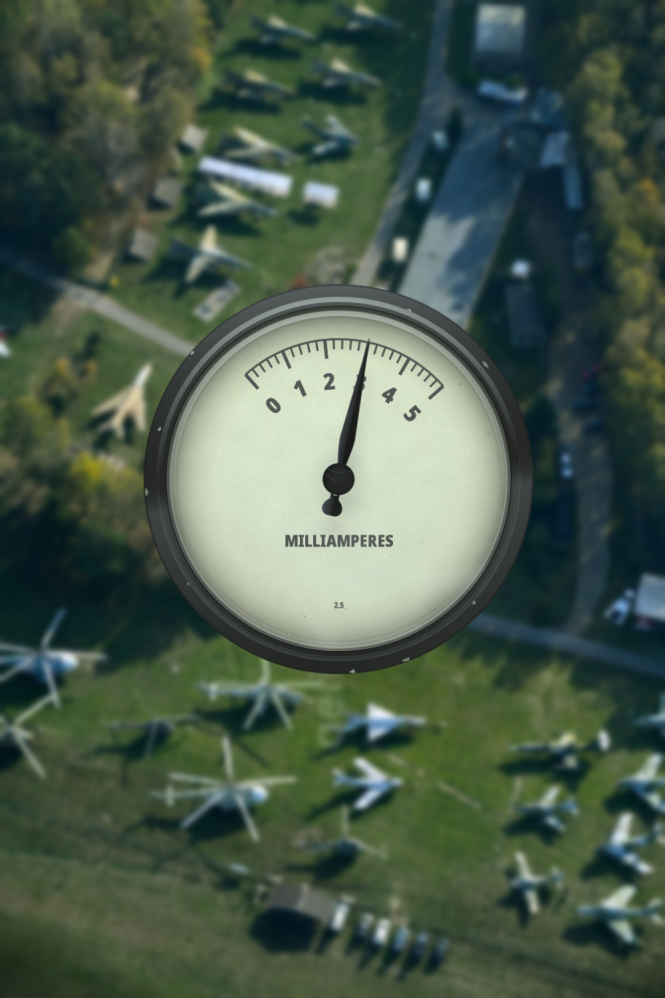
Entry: 3 mA
